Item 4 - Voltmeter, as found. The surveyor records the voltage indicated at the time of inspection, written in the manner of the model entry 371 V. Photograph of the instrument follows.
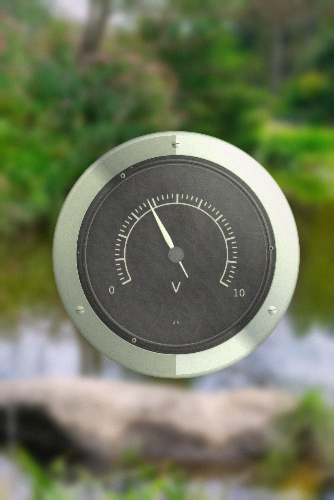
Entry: 3.8 V
